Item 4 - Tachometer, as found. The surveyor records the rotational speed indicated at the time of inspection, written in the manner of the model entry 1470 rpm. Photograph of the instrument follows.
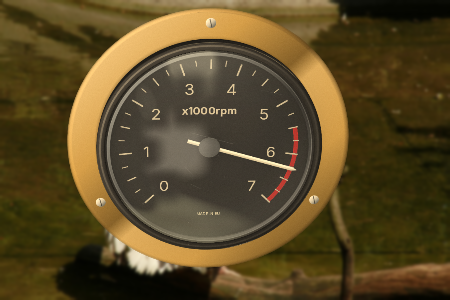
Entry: 6250 rpm
